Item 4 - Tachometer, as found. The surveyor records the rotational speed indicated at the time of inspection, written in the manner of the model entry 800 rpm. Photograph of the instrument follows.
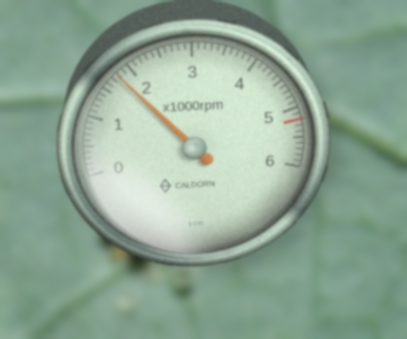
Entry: 1800 rpm
